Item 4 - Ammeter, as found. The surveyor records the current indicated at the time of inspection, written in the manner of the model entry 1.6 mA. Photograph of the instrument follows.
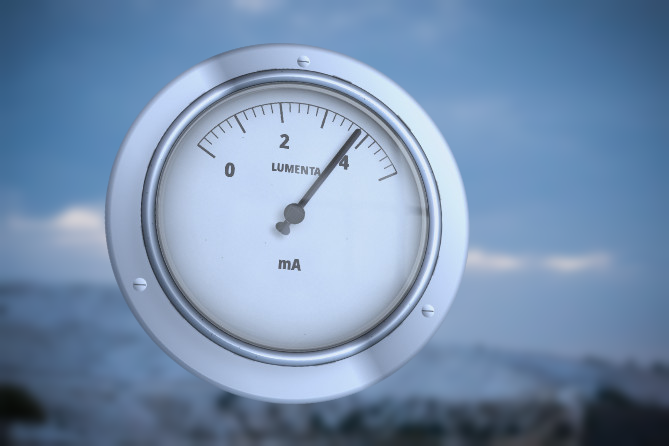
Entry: 3.8 mA
